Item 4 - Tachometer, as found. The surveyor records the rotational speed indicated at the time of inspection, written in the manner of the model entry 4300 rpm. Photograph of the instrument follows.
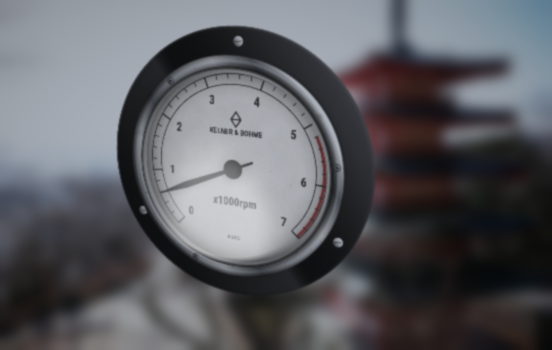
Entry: 600 rpm
